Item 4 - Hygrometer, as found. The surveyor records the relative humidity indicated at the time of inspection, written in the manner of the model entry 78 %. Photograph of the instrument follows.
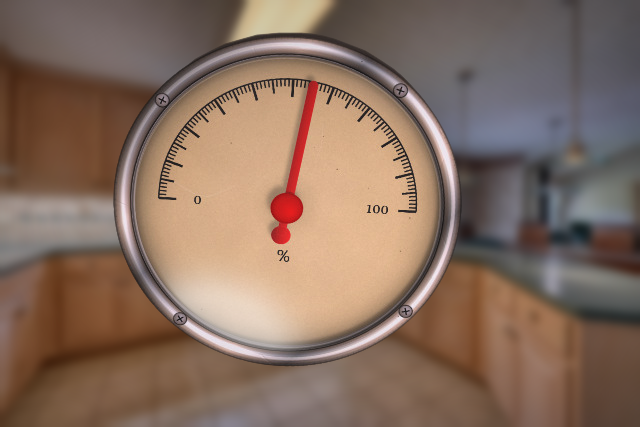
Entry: 55 %
